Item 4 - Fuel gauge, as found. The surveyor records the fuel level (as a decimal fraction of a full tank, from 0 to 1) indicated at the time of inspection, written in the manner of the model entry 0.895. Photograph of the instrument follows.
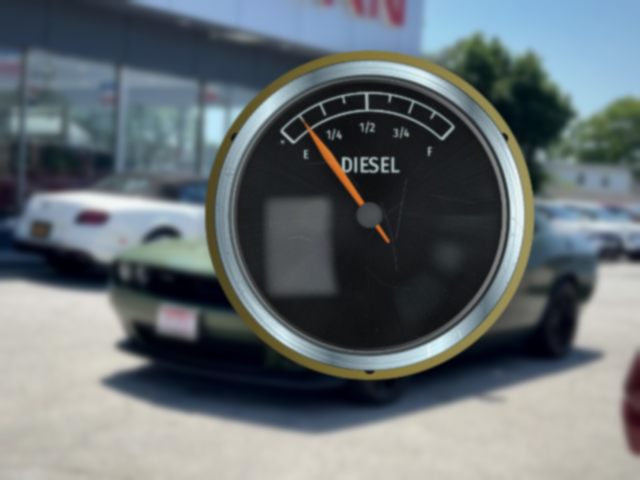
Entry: 0.125
